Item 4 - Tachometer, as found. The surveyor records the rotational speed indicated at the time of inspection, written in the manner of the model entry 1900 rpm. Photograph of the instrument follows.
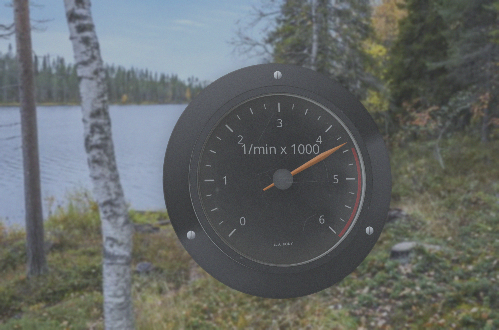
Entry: 4375 rpm
